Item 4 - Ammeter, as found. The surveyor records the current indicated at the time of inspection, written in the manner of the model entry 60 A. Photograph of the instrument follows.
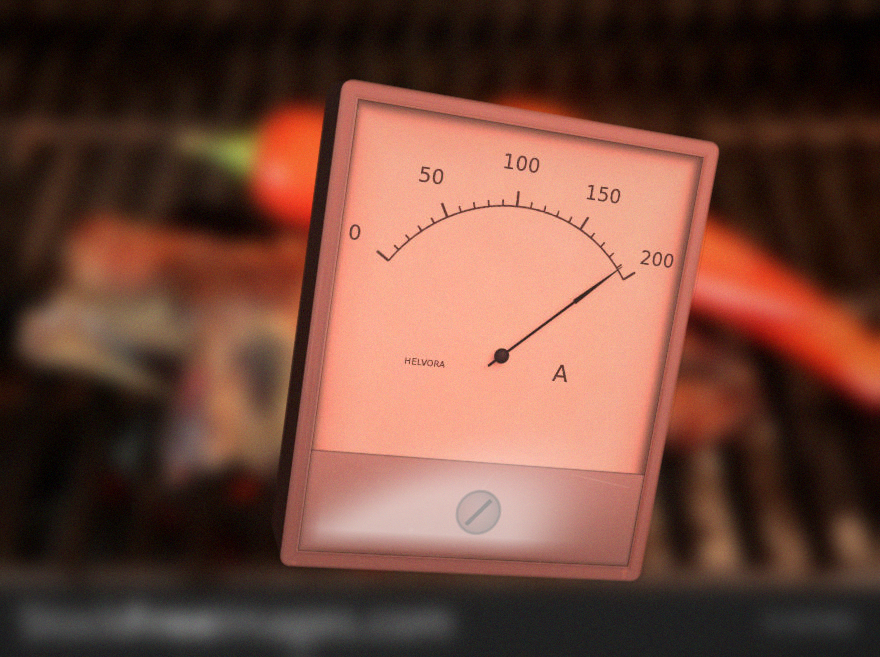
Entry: 190 A
